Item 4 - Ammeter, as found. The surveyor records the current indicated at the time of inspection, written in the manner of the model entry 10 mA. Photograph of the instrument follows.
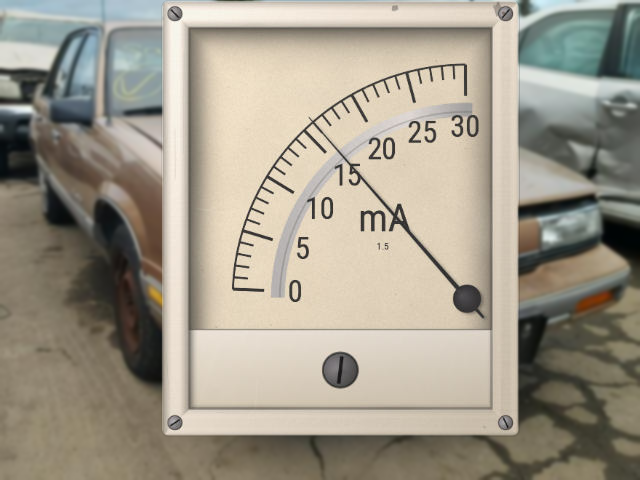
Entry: 16 mA
